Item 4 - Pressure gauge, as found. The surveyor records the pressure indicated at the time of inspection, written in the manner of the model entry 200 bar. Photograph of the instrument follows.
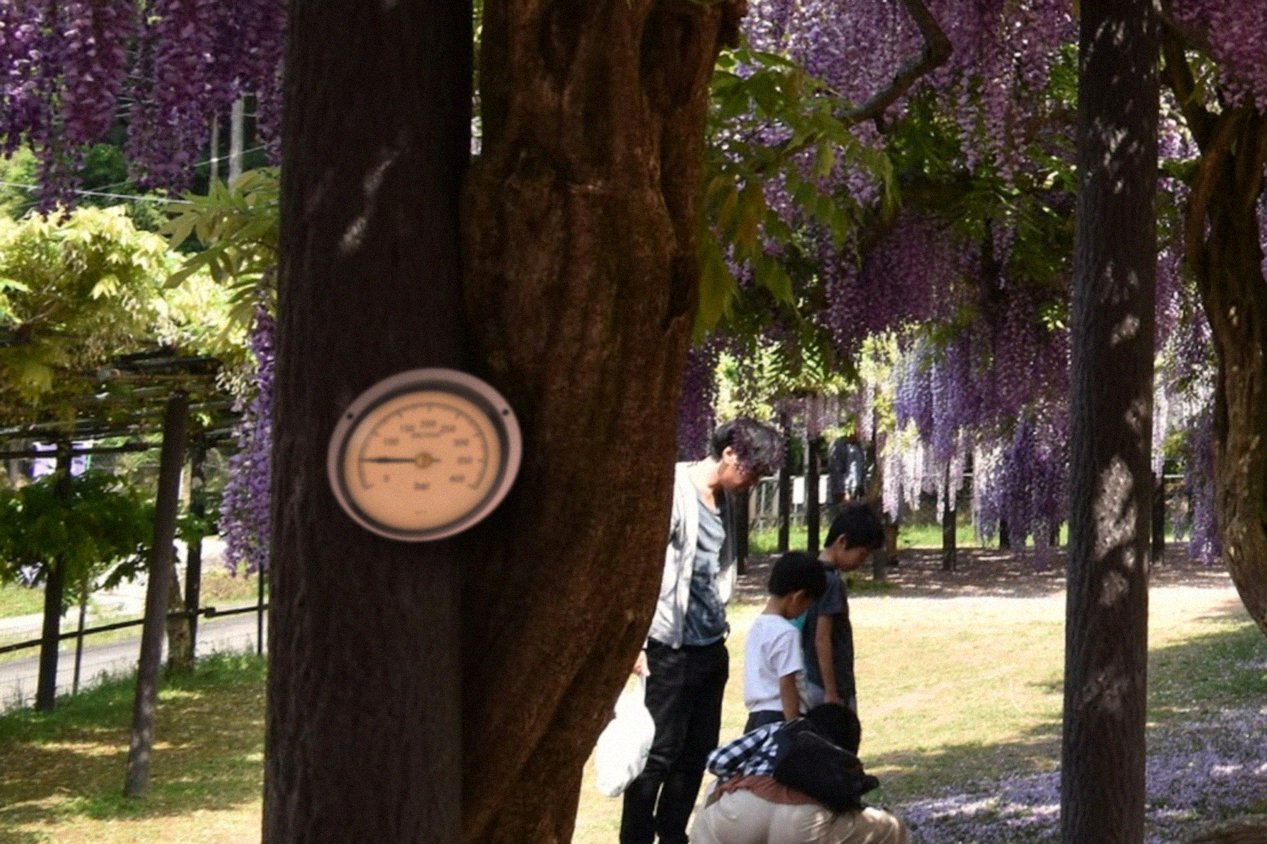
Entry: 50 bar
